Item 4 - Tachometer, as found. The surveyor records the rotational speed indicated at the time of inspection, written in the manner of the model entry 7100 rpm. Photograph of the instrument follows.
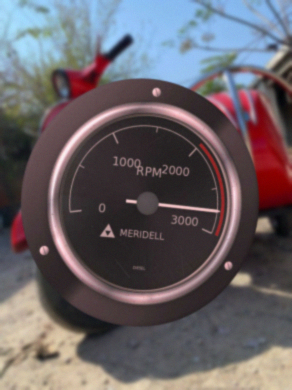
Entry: 2750 rpm
